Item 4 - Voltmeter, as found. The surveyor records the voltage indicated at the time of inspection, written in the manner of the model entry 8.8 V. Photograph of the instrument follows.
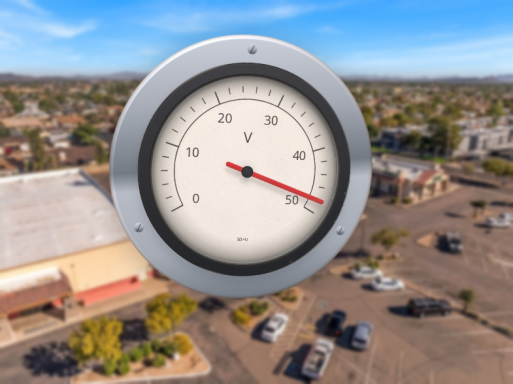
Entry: 48 V
